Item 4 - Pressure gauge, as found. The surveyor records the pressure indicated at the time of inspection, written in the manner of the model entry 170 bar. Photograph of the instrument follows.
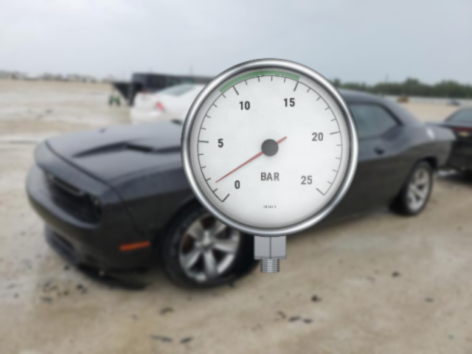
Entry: 1.5 bar
